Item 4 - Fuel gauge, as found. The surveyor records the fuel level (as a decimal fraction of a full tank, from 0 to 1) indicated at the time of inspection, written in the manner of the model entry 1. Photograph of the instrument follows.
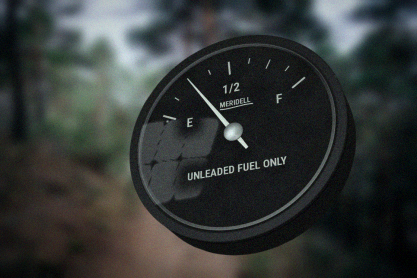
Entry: 0.25
